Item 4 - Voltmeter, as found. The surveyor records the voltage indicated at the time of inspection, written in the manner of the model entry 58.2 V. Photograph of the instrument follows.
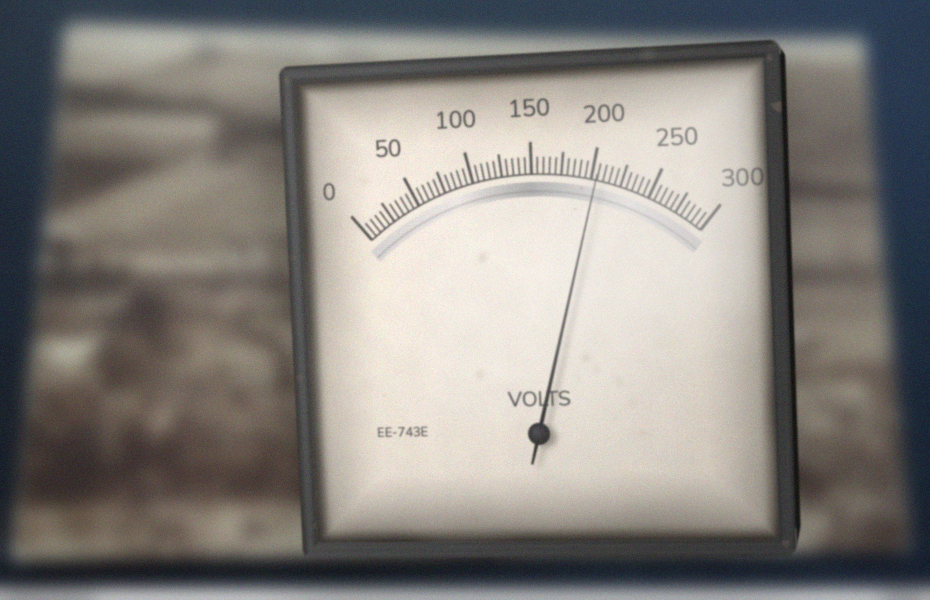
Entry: 205 V
